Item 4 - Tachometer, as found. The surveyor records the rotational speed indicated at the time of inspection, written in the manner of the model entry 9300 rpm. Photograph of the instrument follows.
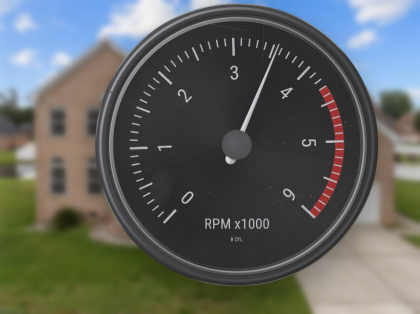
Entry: 3550 rpm
